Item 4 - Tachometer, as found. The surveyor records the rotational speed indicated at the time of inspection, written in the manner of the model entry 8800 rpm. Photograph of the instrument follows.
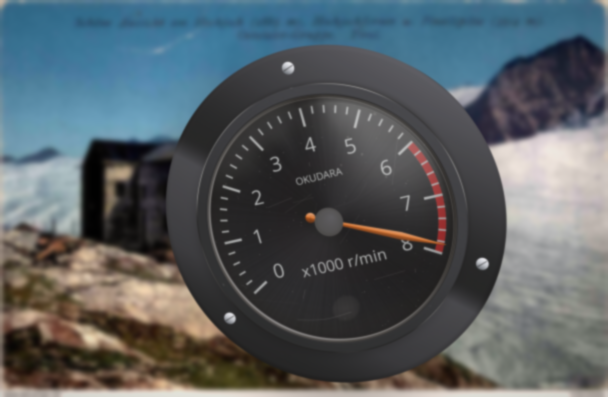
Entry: 7800 rpm
